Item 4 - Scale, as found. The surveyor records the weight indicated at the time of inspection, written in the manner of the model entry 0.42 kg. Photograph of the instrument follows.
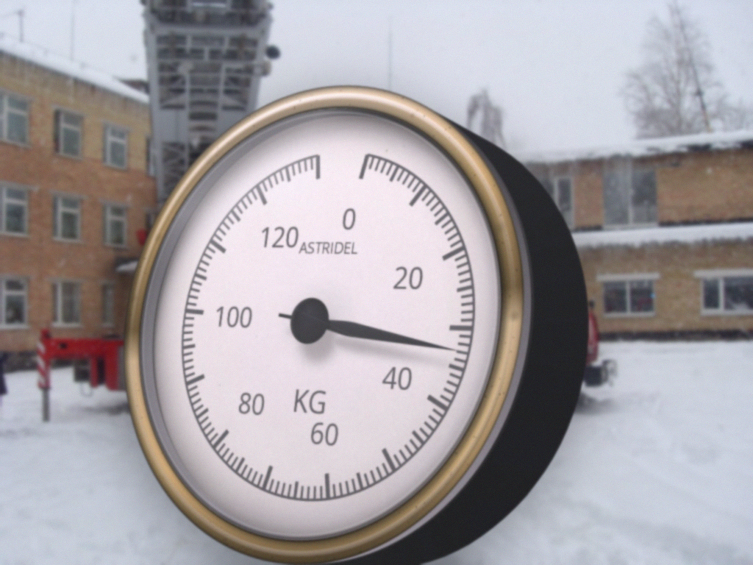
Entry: 33 kg
